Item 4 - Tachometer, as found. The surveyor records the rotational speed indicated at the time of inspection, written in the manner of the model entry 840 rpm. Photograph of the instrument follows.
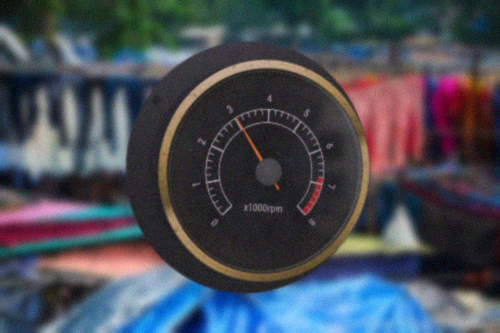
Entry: 3000 rpm
